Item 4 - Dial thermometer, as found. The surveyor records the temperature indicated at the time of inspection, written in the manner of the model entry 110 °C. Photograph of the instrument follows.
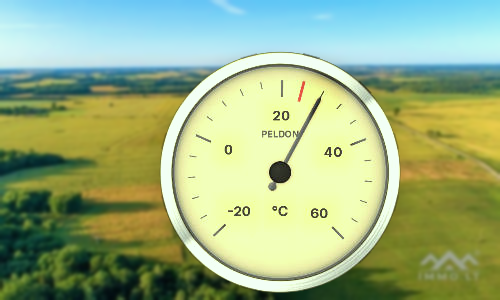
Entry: 28 °C
